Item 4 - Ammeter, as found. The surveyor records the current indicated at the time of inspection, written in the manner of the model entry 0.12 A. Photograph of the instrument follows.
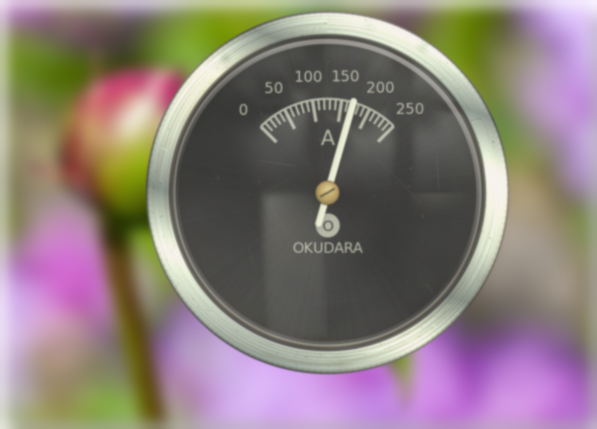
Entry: 170 A
